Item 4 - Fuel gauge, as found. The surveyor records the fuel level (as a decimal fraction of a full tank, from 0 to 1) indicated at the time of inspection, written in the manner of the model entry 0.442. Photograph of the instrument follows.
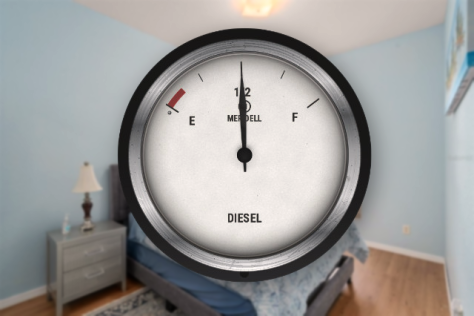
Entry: 0.5
